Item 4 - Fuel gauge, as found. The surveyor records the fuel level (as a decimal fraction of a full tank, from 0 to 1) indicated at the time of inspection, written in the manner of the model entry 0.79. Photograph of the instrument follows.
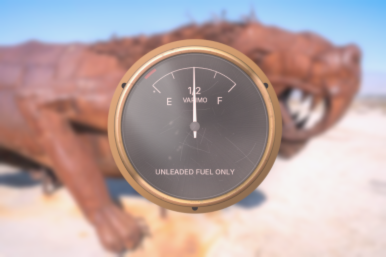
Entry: 0.5
